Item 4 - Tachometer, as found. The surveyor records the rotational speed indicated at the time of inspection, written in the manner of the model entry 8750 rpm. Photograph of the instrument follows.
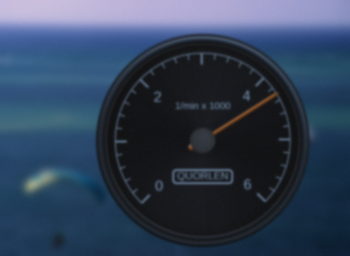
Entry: 4300 rpm
